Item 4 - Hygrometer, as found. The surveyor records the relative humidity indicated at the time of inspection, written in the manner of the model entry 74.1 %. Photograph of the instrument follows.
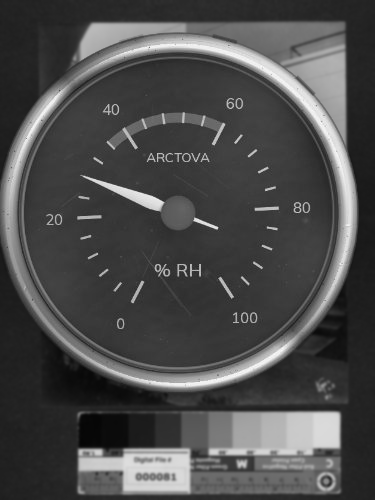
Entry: 28 %
